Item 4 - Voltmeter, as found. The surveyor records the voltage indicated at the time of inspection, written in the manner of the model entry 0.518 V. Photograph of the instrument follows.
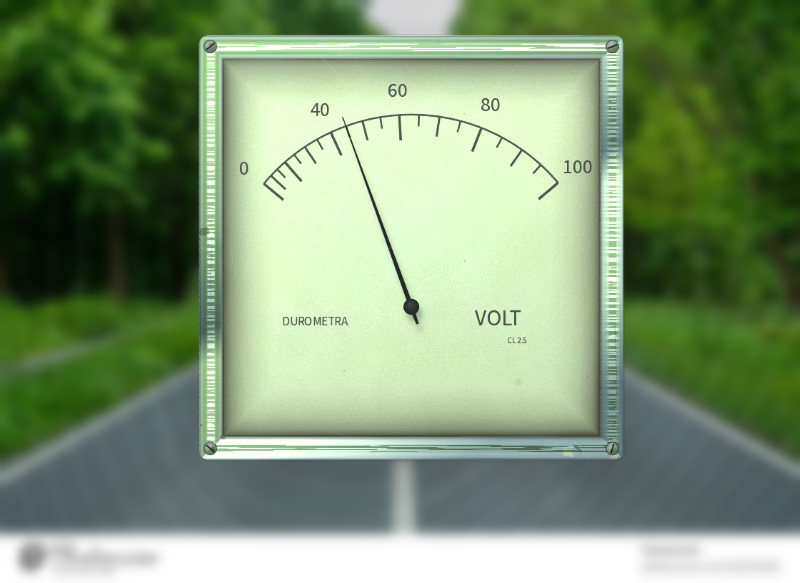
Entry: 45 V
